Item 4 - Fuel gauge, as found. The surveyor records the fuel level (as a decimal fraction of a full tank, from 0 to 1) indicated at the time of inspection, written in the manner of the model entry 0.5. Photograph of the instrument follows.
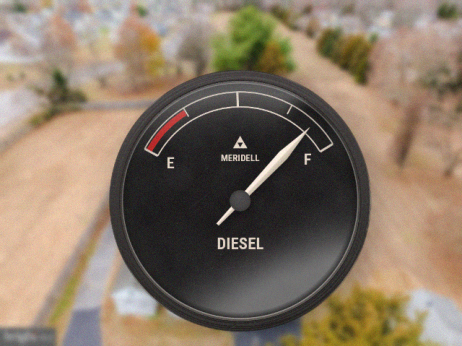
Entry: 0.875
